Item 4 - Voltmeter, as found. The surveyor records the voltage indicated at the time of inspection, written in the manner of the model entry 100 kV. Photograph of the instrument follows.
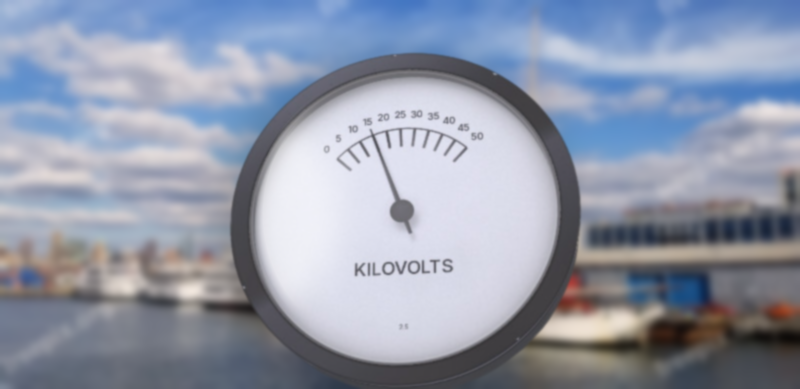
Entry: 15 kV
